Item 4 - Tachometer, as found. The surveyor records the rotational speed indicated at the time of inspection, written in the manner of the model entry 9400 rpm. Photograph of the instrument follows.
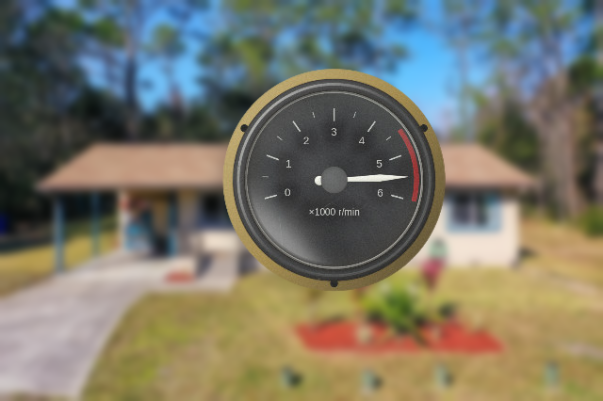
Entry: 5500 rpm
